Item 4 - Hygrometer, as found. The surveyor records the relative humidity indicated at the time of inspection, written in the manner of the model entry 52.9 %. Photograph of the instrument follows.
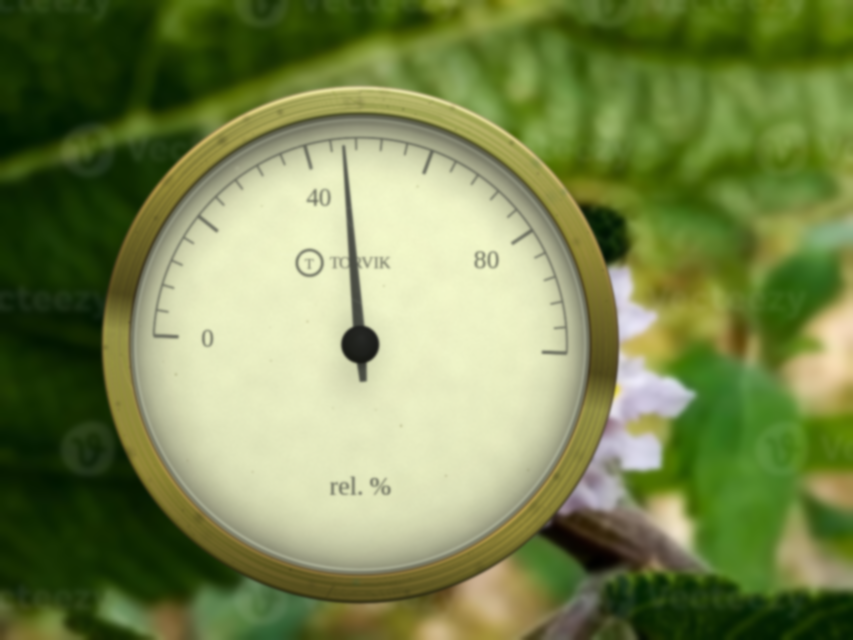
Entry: 46 %
